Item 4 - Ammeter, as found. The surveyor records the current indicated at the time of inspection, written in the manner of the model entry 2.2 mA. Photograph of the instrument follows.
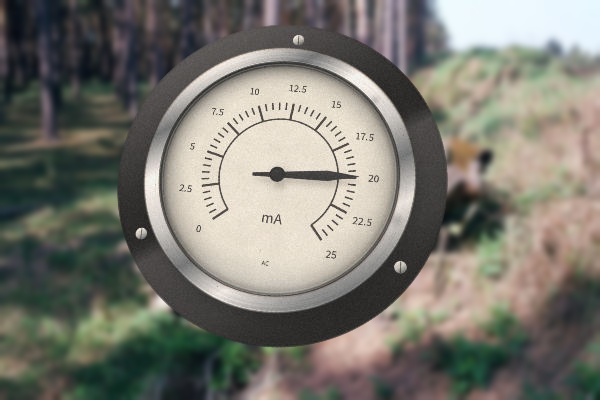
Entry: 20 mA
